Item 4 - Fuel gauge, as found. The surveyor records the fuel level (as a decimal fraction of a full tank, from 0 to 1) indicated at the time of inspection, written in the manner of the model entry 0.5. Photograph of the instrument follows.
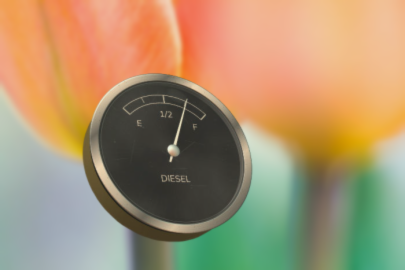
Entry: 0.75
